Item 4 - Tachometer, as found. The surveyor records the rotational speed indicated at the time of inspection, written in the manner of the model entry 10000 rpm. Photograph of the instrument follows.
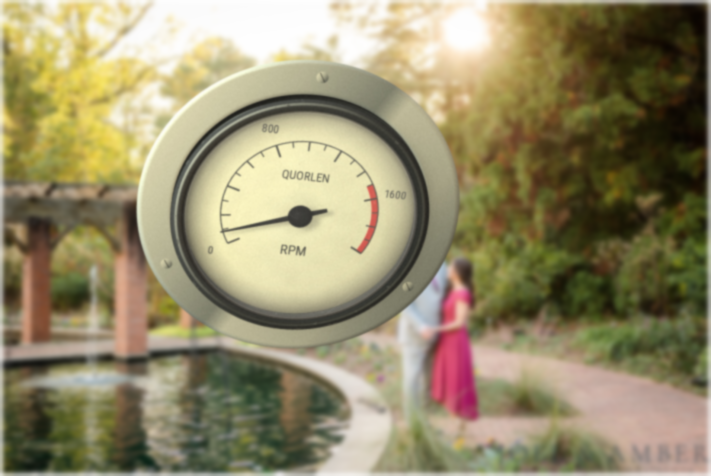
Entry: 100 rpm
